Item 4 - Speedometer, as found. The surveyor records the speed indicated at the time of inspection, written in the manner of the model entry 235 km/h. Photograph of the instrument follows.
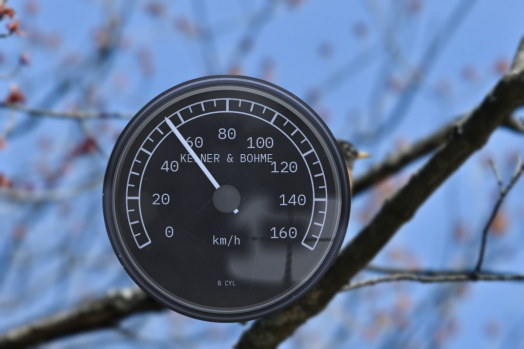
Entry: 55 km/h
